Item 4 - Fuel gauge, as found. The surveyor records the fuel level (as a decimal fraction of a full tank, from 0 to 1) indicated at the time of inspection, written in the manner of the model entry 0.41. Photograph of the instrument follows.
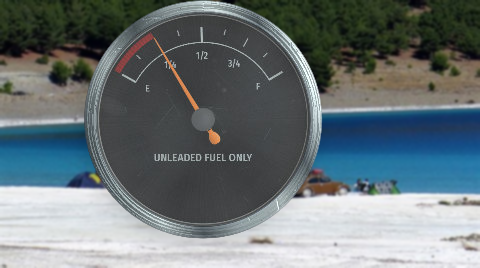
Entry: 0.25
